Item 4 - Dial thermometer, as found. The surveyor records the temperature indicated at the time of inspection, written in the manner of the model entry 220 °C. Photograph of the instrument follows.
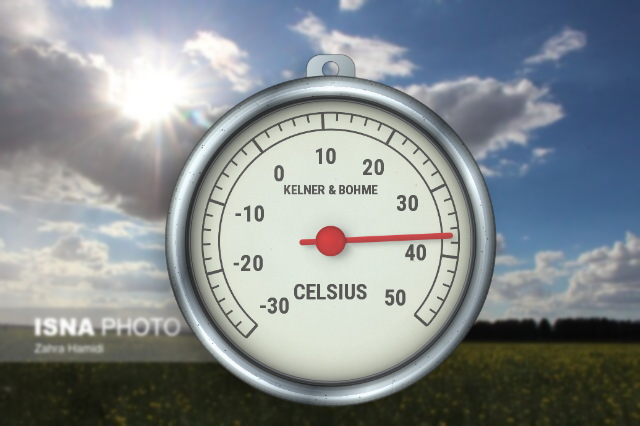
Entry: 37 °C
